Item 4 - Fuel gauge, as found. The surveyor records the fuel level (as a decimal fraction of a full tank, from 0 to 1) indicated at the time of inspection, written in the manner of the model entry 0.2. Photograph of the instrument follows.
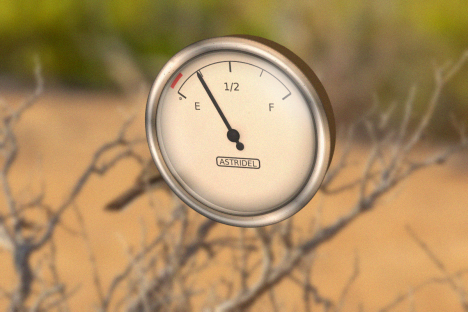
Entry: 0.25
